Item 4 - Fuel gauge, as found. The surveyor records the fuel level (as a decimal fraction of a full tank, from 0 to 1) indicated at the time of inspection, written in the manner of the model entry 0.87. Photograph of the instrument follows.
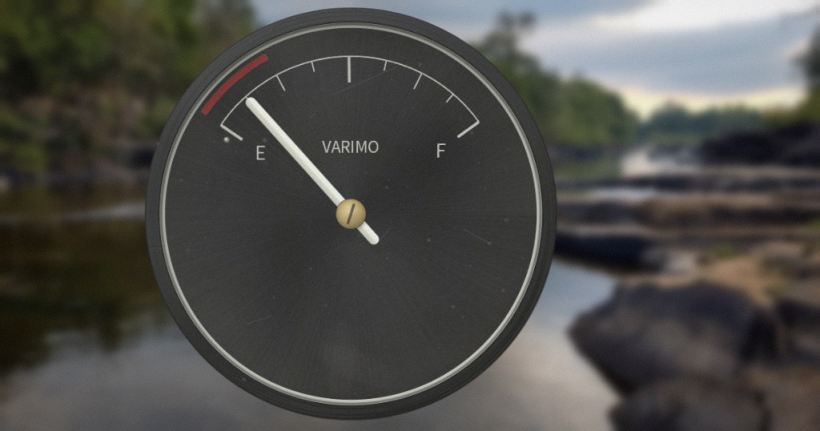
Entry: 0.125
